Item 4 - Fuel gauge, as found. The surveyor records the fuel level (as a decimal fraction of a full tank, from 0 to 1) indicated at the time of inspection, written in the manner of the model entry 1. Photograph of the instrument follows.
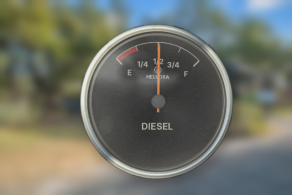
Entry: 0.5
